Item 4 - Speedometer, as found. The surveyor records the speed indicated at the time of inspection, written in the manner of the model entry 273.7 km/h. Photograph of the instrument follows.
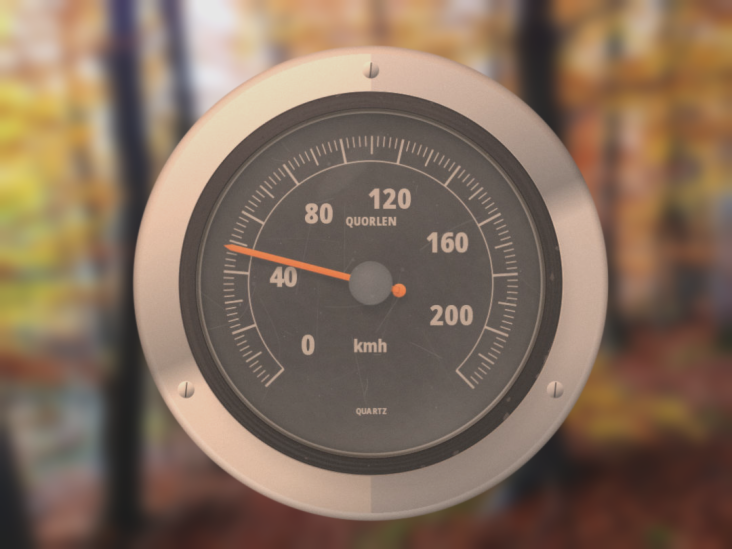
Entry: 48 km/h
